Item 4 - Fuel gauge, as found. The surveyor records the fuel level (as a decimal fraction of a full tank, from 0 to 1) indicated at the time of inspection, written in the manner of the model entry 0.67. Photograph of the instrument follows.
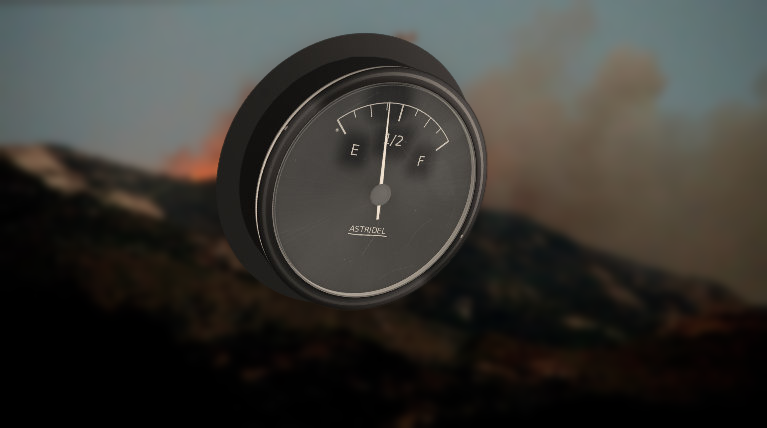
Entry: 0.375
